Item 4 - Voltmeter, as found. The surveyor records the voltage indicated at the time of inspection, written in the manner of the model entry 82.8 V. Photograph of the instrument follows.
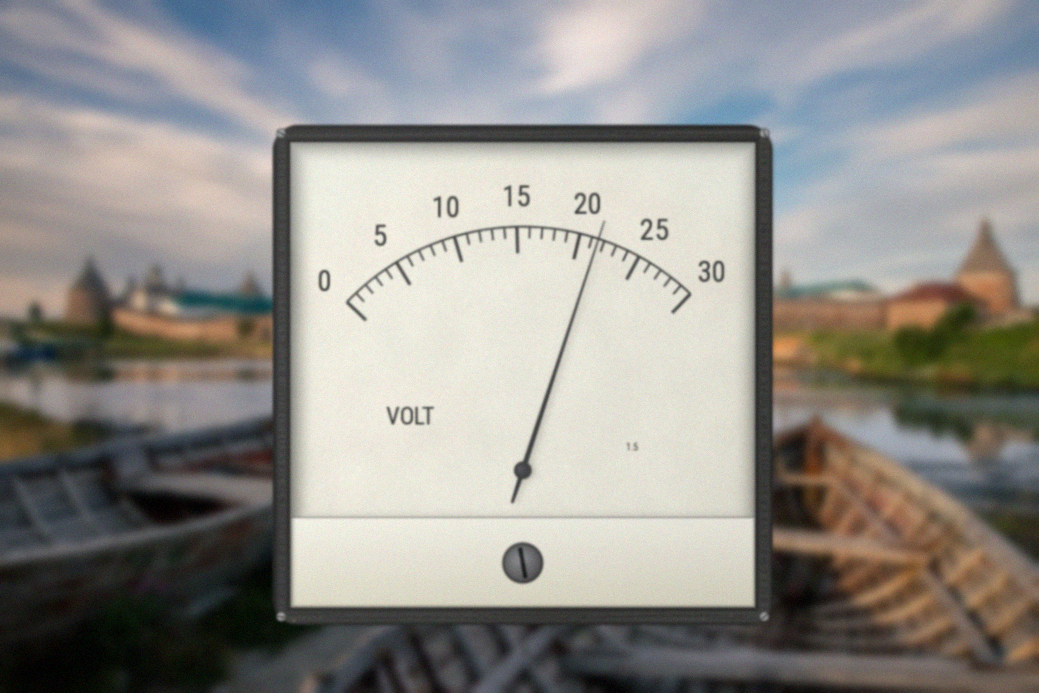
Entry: 21.5 V
